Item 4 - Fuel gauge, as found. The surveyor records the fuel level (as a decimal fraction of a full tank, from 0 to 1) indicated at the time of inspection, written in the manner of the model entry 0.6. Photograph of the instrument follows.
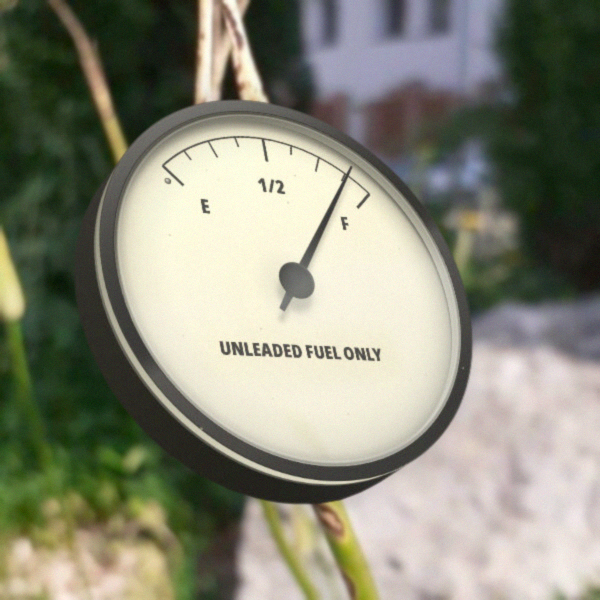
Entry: 0.875
